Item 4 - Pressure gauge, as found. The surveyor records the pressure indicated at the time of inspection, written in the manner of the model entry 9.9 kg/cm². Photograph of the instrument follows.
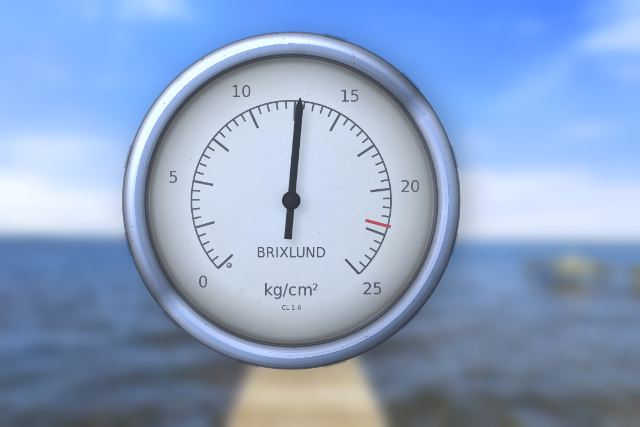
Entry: 12.75 kg/cm²
